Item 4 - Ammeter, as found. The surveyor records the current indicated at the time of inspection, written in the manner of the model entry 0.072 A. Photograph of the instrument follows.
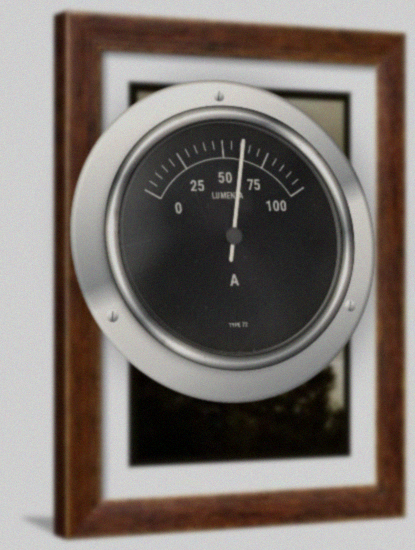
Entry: 60 A
